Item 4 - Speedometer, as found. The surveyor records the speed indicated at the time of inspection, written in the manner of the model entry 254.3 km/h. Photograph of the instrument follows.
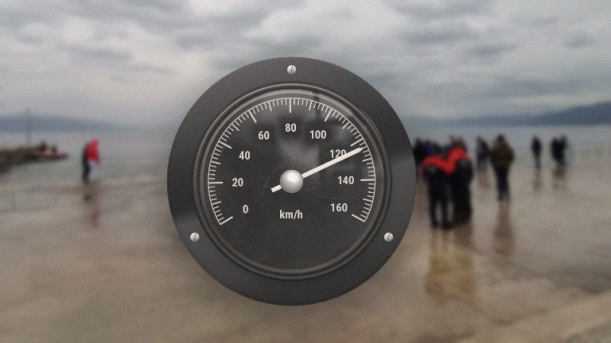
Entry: 124 km/h
